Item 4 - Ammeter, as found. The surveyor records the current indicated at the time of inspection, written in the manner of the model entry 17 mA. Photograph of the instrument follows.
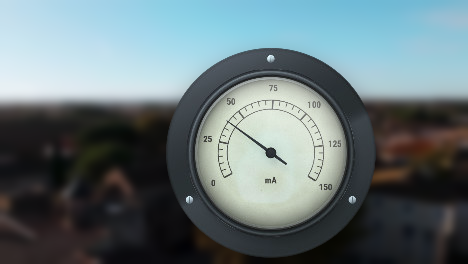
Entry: 40 mA
